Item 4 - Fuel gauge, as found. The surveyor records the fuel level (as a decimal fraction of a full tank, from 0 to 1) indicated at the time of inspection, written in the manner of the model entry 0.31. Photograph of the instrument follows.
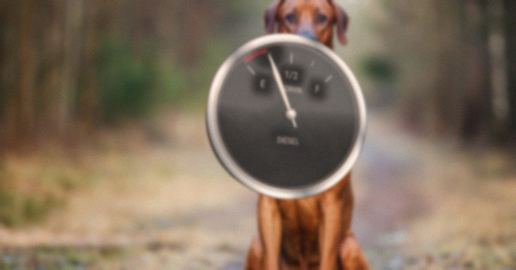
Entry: 0.25
